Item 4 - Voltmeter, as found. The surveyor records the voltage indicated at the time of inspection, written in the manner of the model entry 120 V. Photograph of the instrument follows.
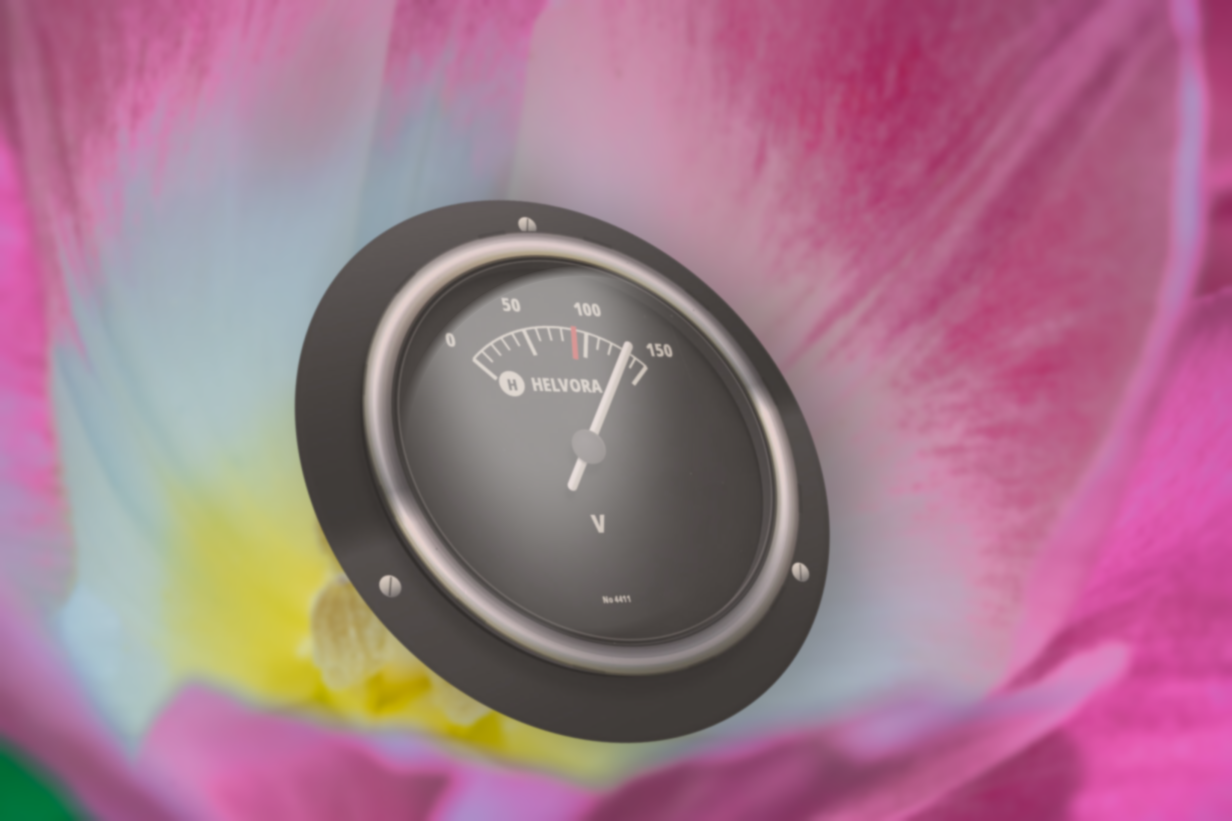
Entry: 130 V
